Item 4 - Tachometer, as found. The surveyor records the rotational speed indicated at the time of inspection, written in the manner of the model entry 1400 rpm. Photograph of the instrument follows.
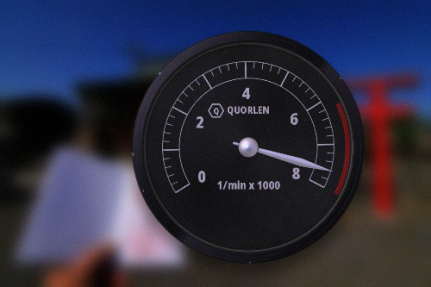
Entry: 7600 rpm
